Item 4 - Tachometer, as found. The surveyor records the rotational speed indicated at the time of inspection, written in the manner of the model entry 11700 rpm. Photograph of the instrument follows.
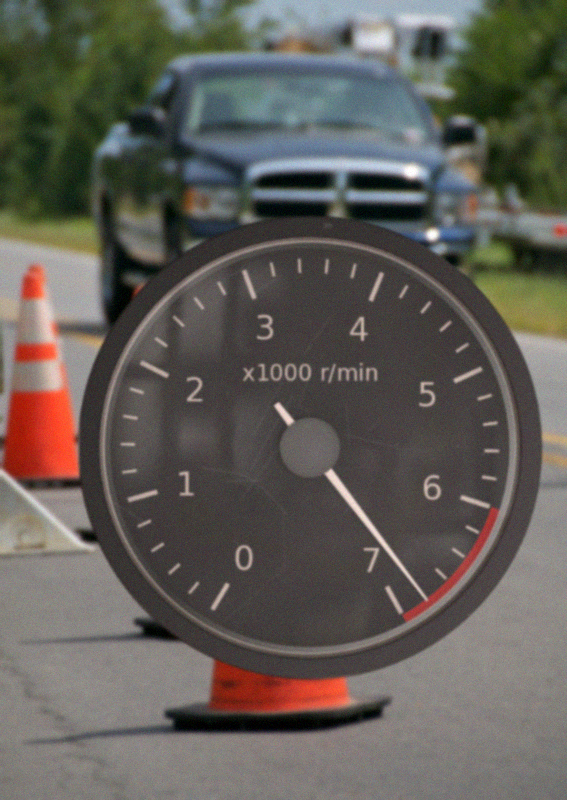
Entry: 6800 rpm
